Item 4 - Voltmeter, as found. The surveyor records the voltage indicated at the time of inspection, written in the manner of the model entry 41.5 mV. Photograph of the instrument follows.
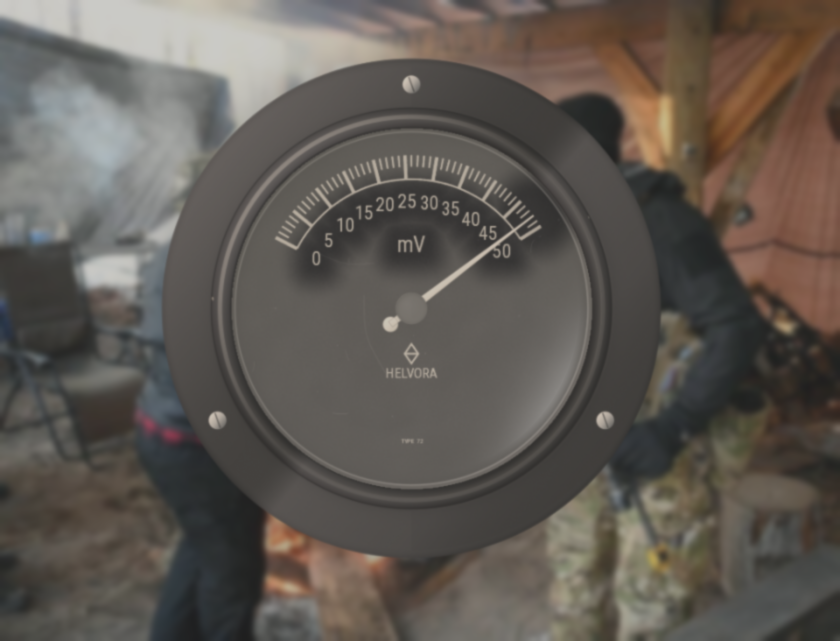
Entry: 48 mV
